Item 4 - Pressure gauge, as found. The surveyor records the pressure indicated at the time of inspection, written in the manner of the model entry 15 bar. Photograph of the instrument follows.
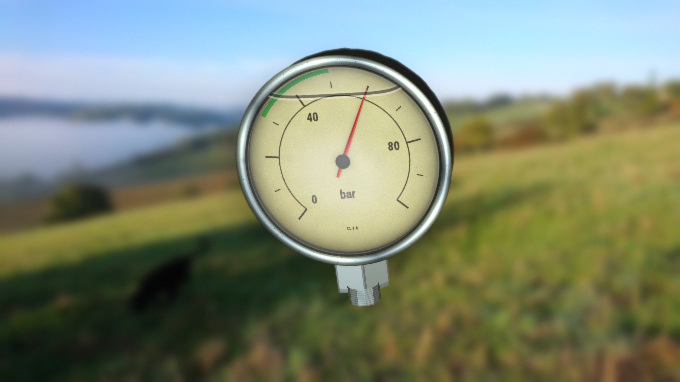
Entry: 60 bar
